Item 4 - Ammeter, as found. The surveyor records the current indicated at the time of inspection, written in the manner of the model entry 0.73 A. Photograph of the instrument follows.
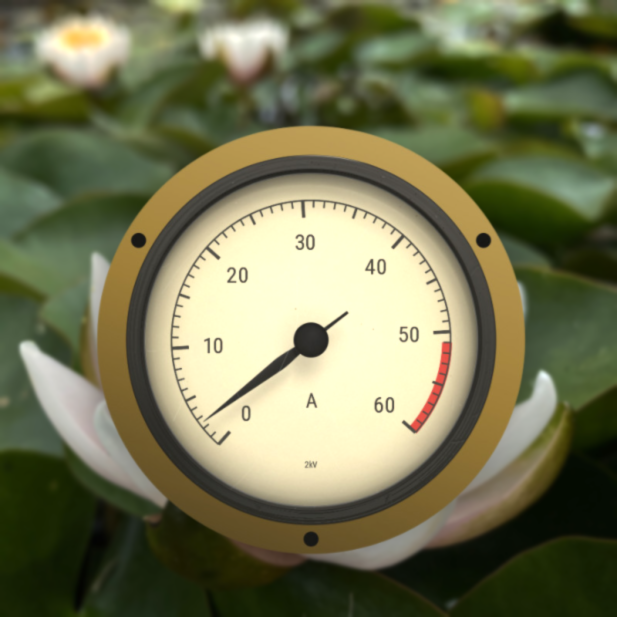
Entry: 2.5 A
